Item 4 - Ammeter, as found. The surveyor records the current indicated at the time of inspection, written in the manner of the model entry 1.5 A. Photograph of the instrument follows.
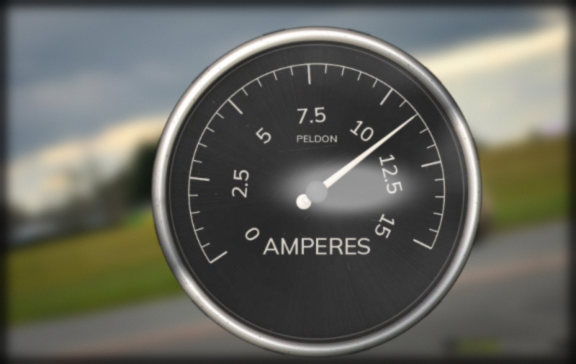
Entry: 11 A
